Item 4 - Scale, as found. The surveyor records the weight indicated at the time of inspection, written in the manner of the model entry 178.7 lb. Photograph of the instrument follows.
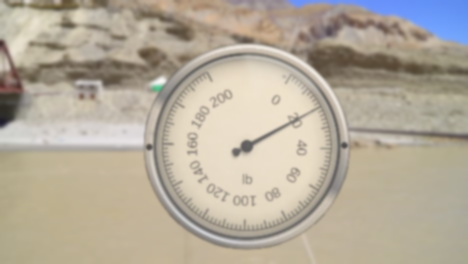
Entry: 20 lb
